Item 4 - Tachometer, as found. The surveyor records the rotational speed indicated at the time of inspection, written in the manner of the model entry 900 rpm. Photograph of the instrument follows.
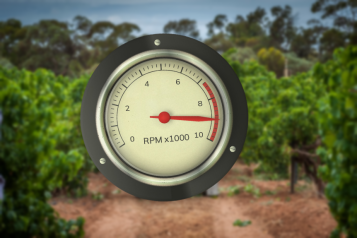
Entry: 9000 rpm
